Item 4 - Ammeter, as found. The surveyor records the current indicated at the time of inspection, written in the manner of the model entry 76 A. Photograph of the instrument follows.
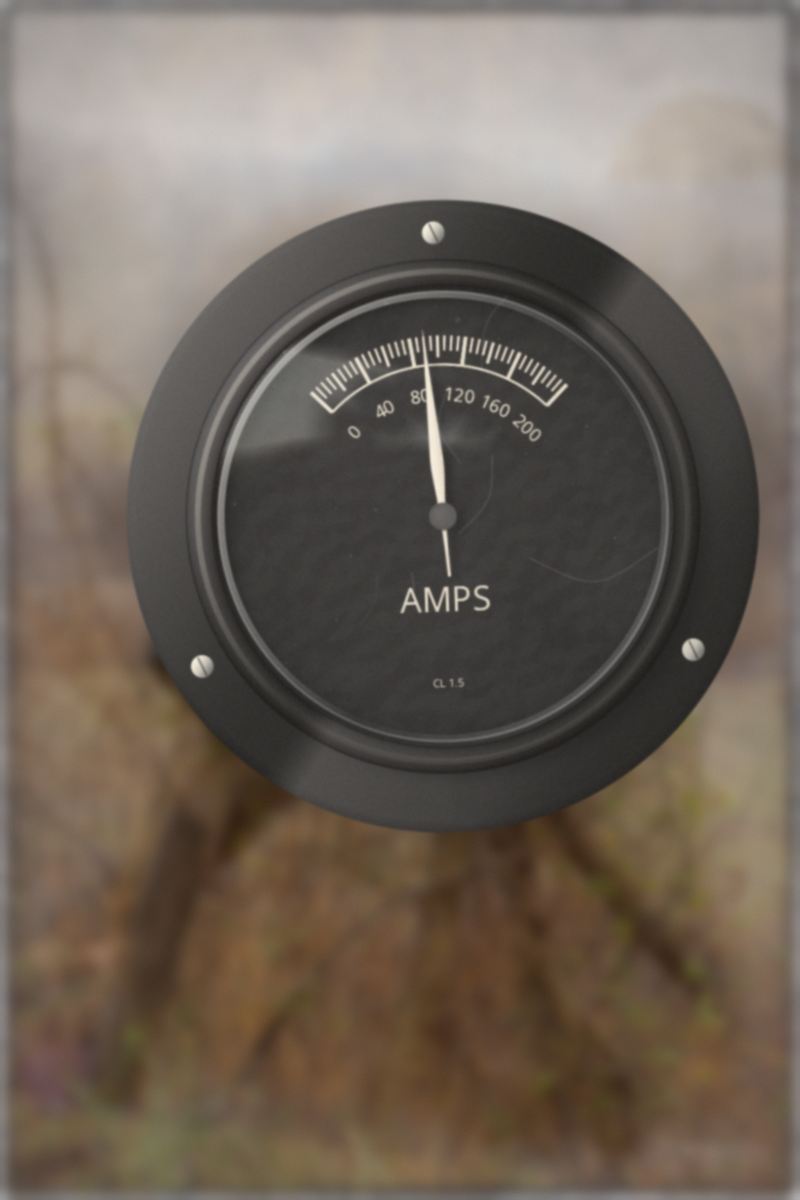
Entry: 90 A
